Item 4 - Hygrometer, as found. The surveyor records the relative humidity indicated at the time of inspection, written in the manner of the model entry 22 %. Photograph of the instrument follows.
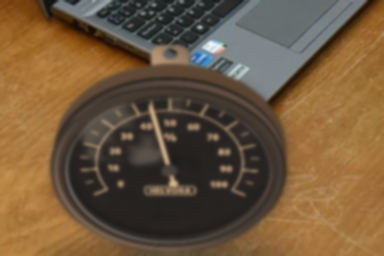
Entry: 45 %
